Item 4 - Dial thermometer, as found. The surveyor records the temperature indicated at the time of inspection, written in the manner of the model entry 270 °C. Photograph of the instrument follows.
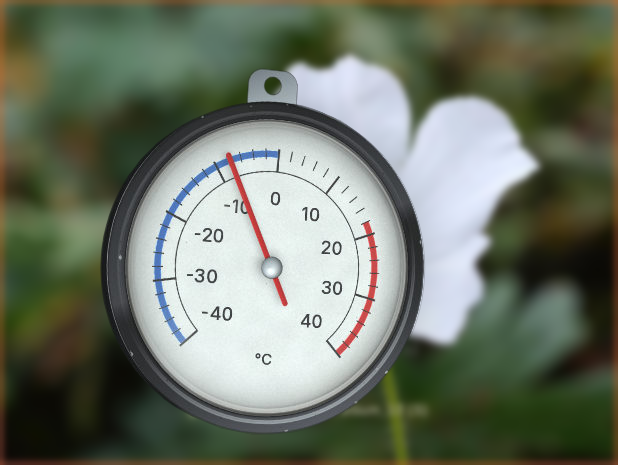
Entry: -8 °C
